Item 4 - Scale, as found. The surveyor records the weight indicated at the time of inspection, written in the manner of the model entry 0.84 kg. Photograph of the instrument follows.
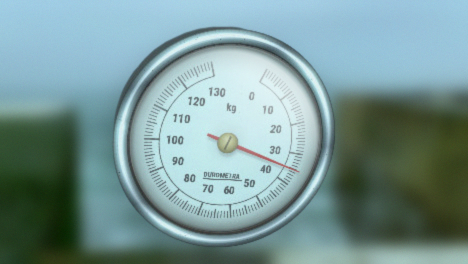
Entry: 35 kg
